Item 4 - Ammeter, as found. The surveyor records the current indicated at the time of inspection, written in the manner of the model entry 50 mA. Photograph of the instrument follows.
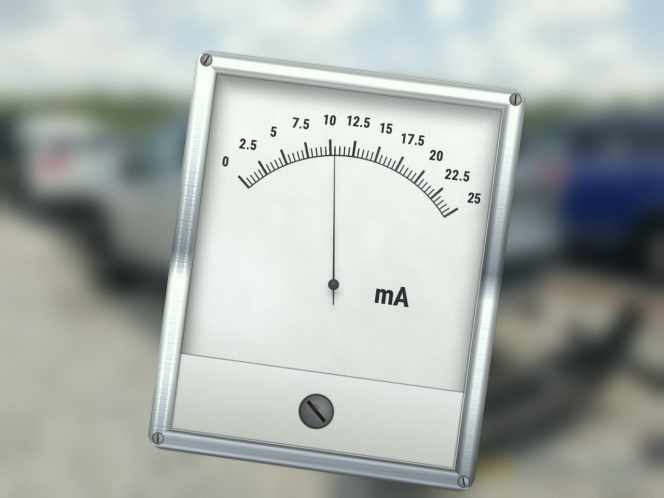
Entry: 10.5 mA
